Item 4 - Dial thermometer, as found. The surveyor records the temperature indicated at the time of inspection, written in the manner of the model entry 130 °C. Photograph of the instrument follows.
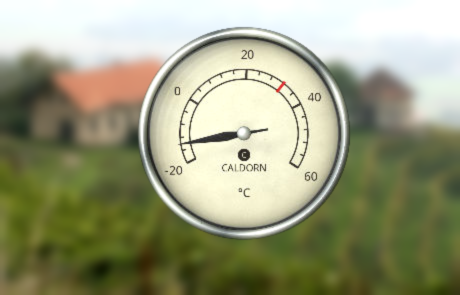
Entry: -14 °C
